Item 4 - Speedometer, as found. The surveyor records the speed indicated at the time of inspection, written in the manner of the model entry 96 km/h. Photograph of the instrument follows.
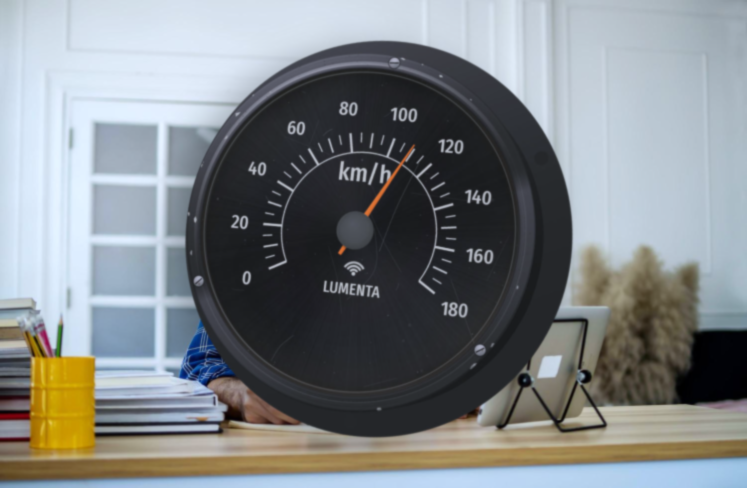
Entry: 110 km/h
